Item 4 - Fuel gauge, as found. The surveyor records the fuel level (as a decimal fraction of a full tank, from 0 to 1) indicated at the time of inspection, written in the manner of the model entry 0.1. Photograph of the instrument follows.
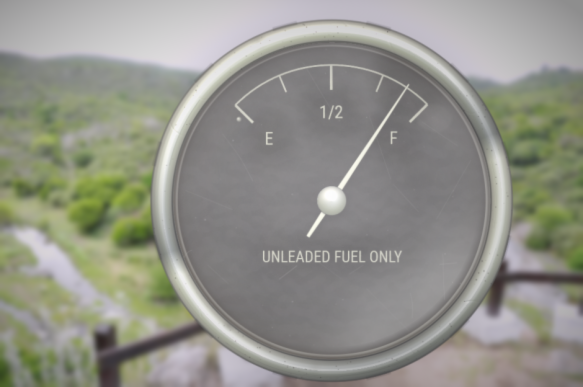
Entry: 0.875
